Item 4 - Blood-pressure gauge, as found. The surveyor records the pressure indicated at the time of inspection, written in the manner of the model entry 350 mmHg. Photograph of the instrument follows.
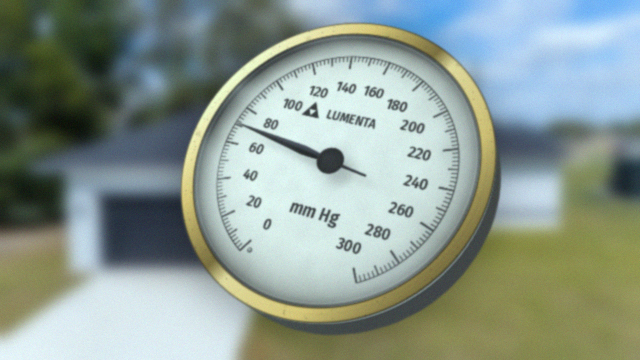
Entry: 70 mmHg
